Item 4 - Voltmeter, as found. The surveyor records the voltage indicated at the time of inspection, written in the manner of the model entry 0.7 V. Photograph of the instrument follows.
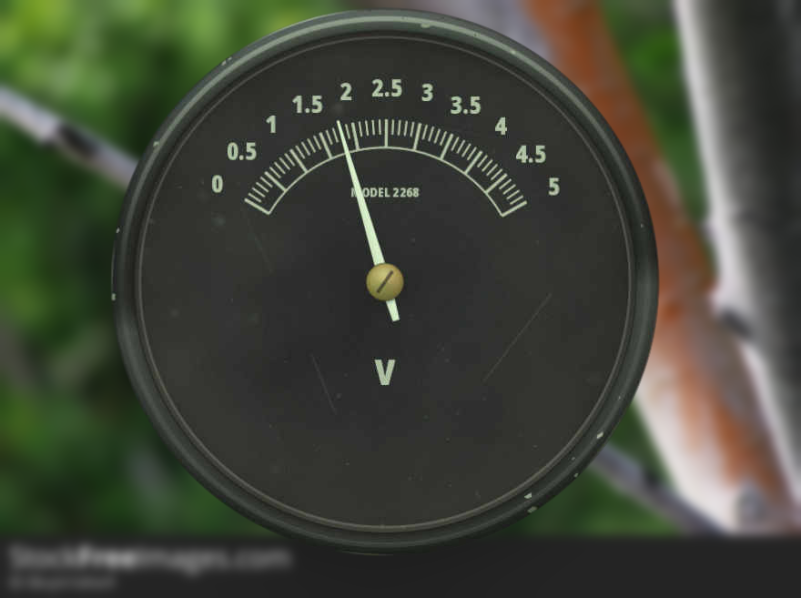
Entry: 1.8 V
